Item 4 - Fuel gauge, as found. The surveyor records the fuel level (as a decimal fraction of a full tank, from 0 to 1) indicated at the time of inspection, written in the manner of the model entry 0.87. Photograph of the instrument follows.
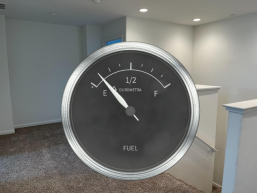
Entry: 0.125
